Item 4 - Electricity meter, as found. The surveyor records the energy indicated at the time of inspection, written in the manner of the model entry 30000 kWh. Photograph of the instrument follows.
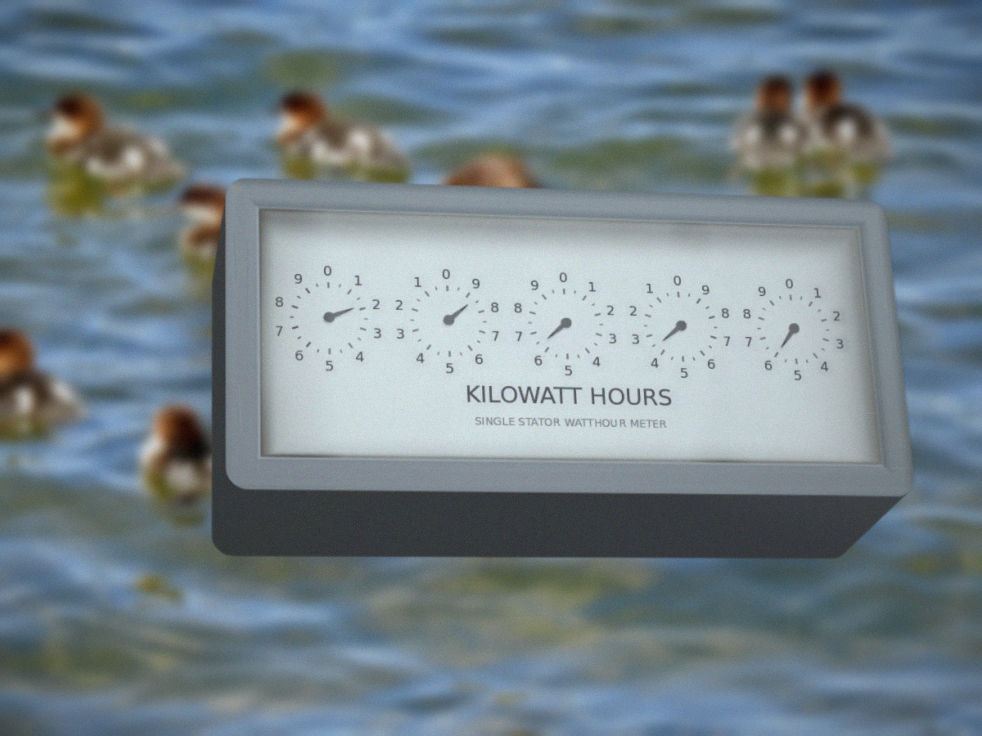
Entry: 18636 kWh
